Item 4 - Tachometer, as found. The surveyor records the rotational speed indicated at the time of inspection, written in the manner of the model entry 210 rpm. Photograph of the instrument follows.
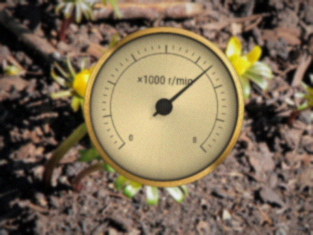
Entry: 5400 rpm
